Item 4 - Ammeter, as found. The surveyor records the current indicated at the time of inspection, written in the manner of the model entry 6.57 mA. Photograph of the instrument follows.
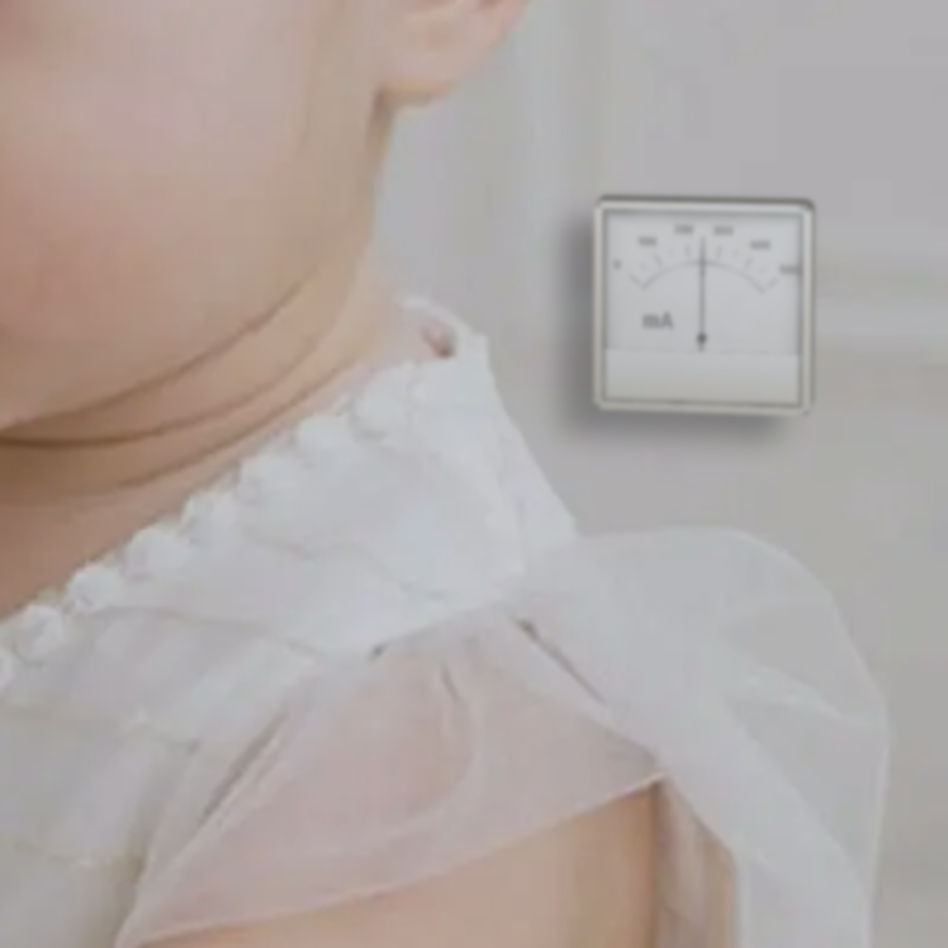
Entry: 250 mA
